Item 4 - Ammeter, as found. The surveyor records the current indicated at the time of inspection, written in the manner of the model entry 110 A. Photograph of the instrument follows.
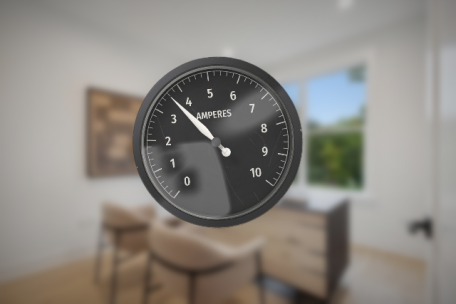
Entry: 3.6 A
